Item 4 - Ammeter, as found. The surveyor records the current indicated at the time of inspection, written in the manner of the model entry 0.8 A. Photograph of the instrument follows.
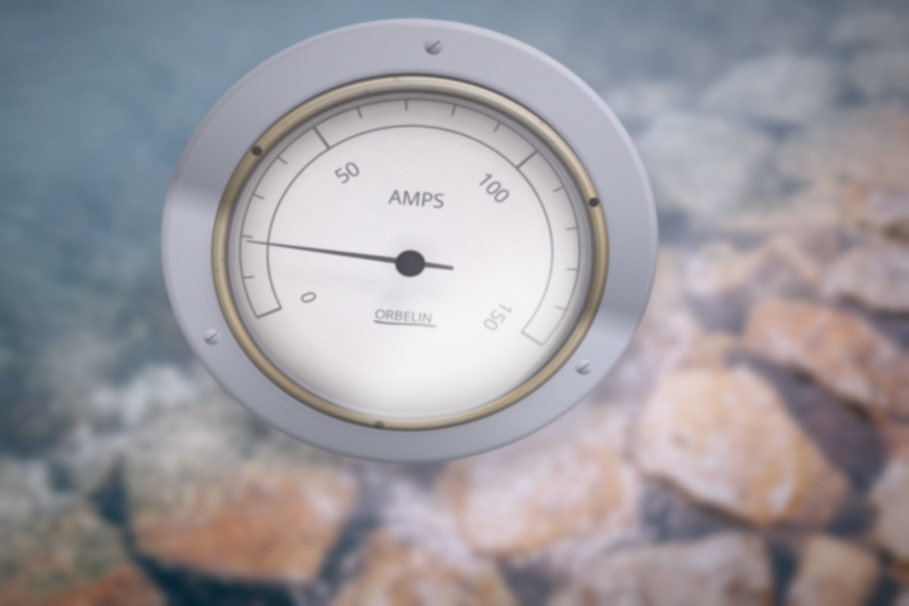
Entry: 20 A
